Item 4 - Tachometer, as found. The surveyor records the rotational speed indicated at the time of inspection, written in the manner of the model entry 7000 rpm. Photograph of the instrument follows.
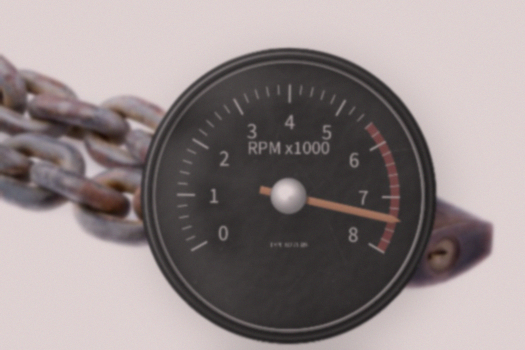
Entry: 7400 rpm
